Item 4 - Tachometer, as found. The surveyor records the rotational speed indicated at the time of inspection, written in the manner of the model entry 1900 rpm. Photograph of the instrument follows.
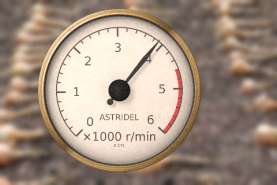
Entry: 3900 rpm
